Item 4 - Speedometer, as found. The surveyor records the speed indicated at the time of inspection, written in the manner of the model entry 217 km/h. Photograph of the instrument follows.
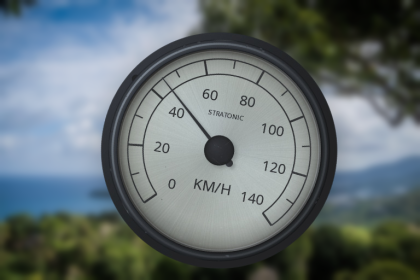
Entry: 45 km/h
